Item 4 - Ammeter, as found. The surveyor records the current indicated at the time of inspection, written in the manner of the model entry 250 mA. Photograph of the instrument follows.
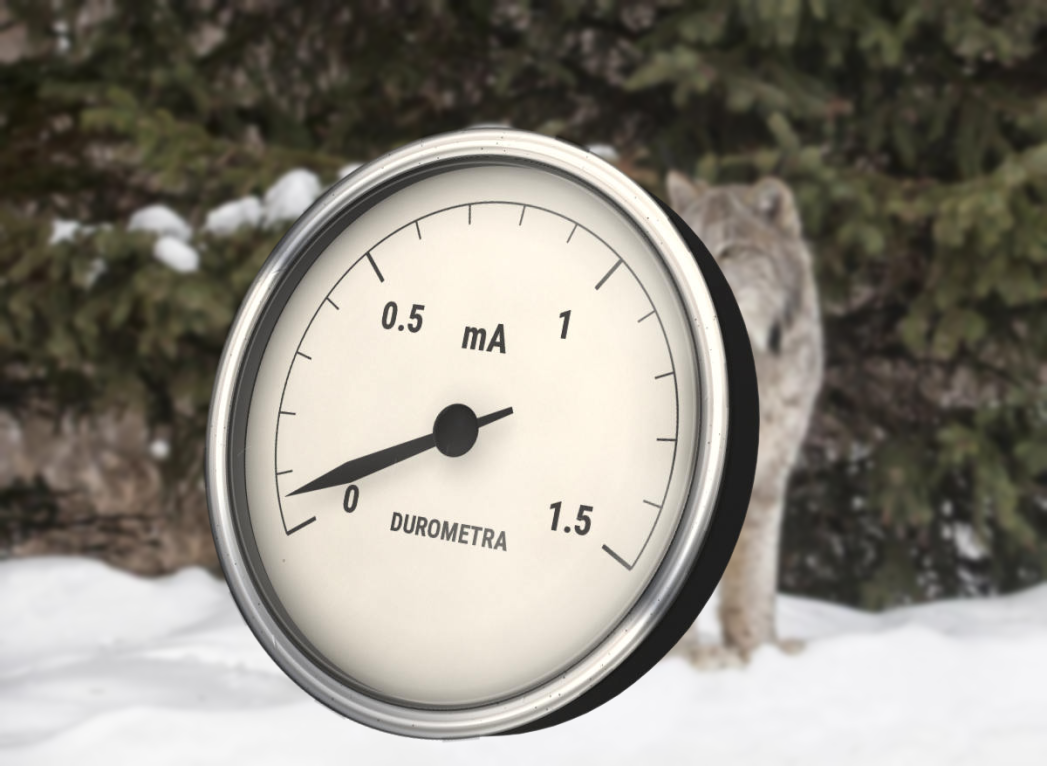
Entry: 0.05 mA
